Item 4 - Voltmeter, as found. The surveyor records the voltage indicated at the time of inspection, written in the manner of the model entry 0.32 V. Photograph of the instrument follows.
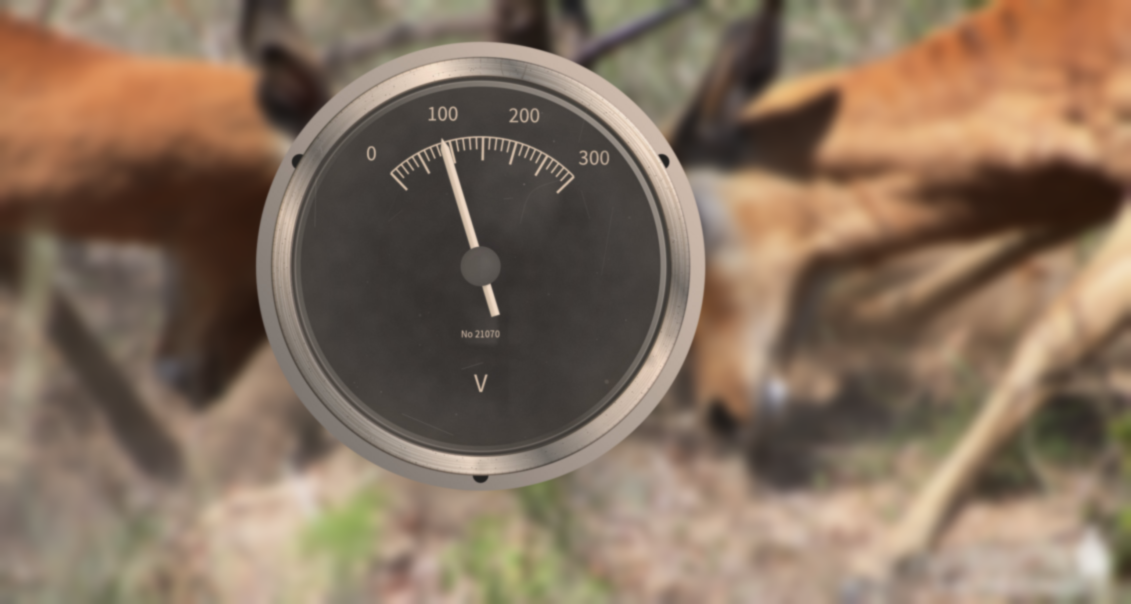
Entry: 90 V
